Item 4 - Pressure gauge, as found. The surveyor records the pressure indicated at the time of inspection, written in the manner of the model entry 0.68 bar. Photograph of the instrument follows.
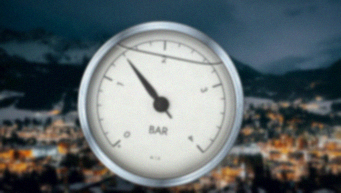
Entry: 1.4 bar
